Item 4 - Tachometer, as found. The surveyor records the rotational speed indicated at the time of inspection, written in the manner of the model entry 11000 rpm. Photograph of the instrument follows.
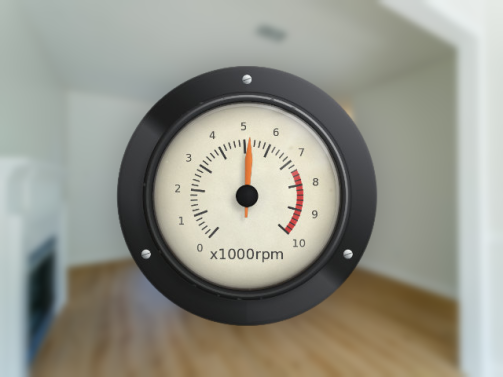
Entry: 5200 rpm
